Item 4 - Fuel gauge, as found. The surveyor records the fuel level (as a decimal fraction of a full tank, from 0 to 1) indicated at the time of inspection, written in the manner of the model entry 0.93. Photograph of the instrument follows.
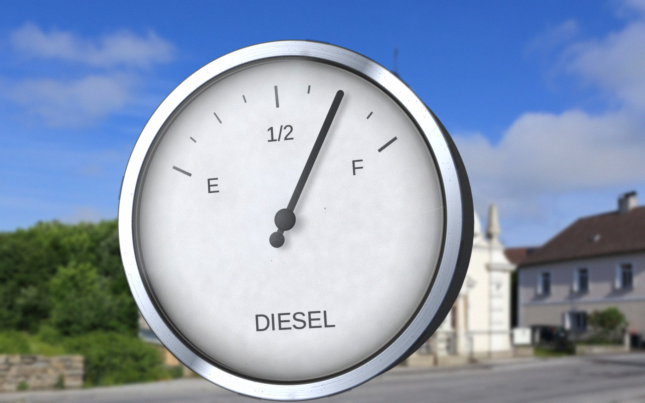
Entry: 0.75
